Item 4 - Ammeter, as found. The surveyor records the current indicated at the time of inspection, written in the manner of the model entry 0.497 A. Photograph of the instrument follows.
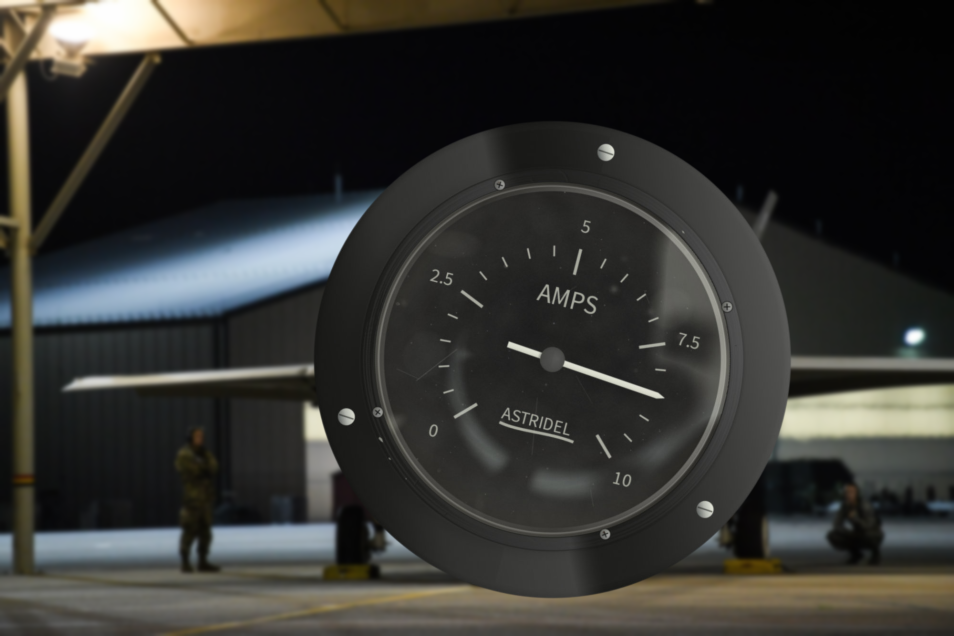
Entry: 8.5 A
